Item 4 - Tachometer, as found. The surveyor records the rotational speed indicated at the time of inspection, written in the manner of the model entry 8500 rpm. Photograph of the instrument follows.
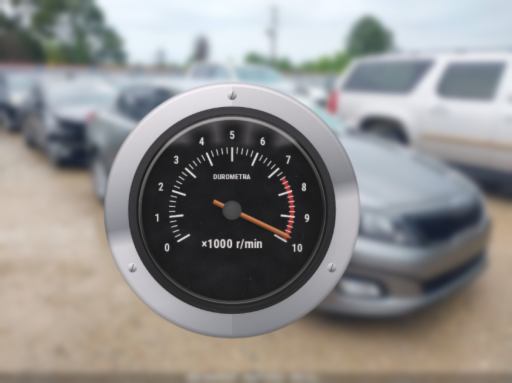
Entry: 9800 rpm
